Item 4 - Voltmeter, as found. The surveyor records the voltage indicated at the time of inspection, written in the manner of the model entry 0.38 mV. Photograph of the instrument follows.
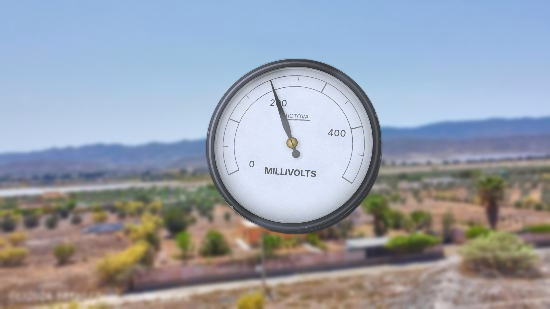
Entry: 200 mV
